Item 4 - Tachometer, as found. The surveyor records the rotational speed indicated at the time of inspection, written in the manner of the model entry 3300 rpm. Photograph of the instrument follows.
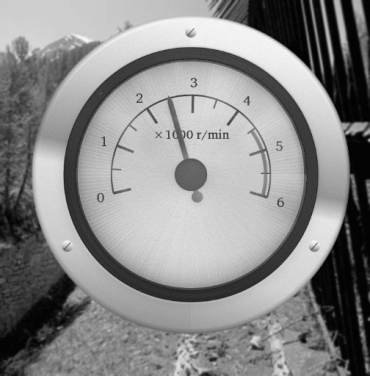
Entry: 2500 rpm
